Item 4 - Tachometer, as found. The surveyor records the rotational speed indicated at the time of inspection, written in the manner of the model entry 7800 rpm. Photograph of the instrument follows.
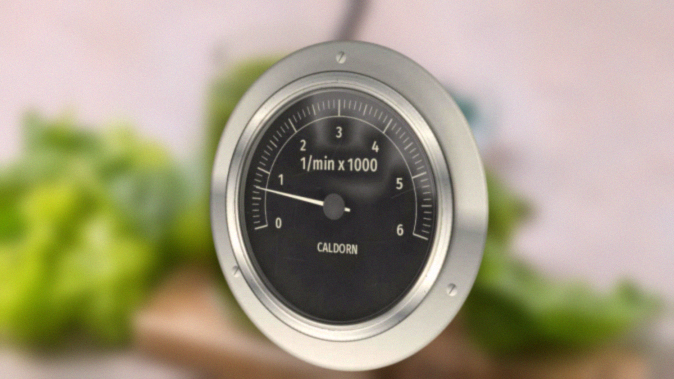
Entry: 700 rpm
